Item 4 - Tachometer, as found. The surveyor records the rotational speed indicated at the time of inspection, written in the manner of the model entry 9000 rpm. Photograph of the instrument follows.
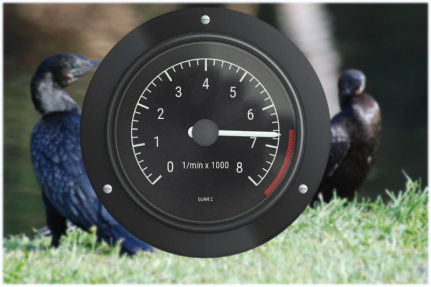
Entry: 6700 rpm
